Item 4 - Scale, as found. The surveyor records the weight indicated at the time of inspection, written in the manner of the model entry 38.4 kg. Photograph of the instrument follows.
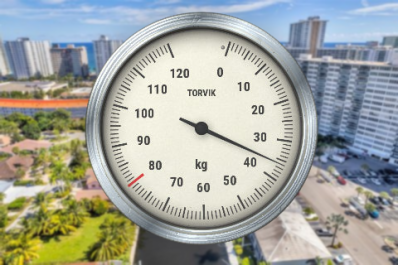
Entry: 36 kg
